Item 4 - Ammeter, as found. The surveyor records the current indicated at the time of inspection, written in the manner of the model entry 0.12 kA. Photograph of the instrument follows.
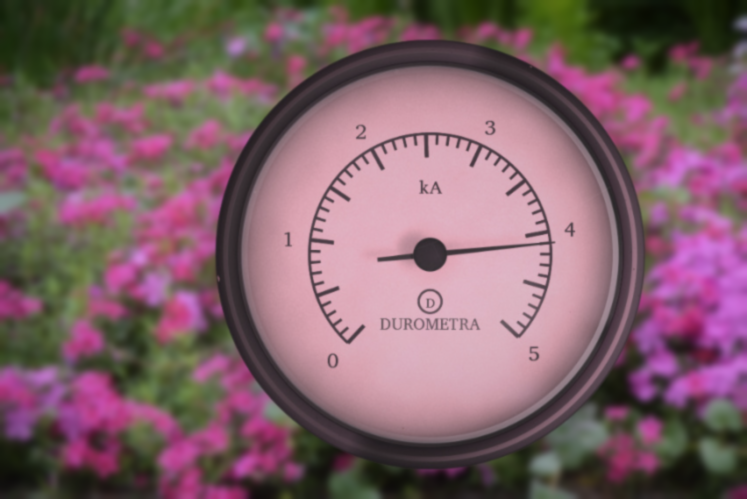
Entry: 4.1 kA
